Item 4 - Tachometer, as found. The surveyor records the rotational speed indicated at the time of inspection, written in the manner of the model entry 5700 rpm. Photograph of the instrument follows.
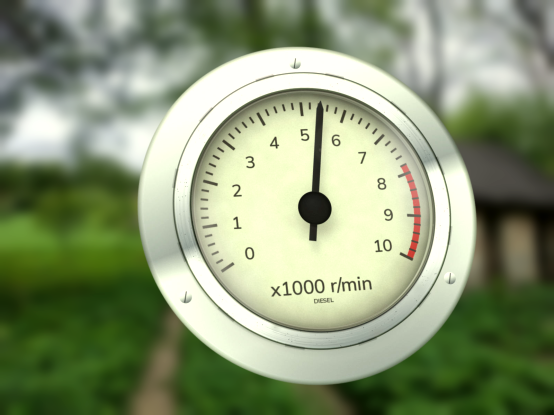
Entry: 5400 rpm
